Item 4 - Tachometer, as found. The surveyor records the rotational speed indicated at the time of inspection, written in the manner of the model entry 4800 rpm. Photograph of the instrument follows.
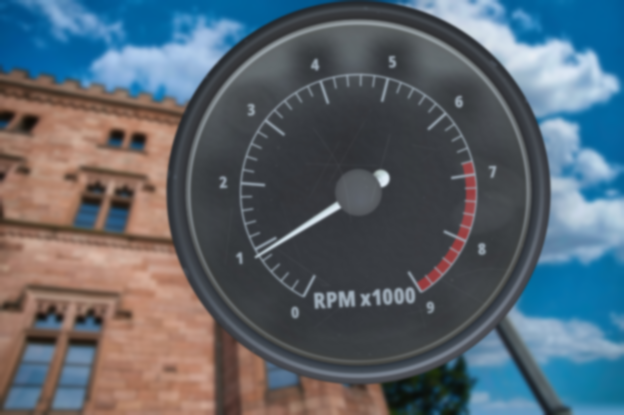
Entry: 900 rpm
